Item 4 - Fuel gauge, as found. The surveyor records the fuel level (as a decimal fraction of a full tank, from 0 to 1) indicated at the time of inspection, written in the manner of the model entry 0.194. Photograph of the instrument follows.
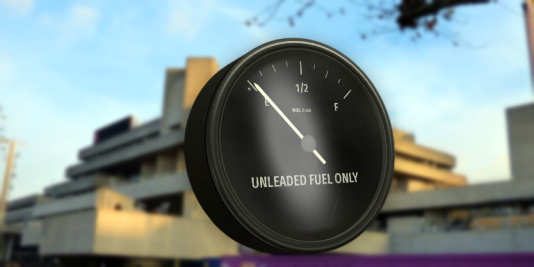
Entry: 0
